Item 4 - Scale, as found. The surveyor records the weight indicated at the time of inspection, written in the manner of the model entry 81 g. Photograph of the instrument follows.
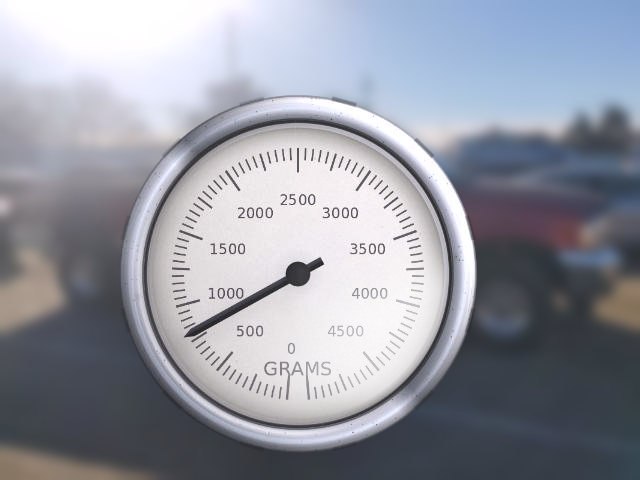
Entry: 800 g
